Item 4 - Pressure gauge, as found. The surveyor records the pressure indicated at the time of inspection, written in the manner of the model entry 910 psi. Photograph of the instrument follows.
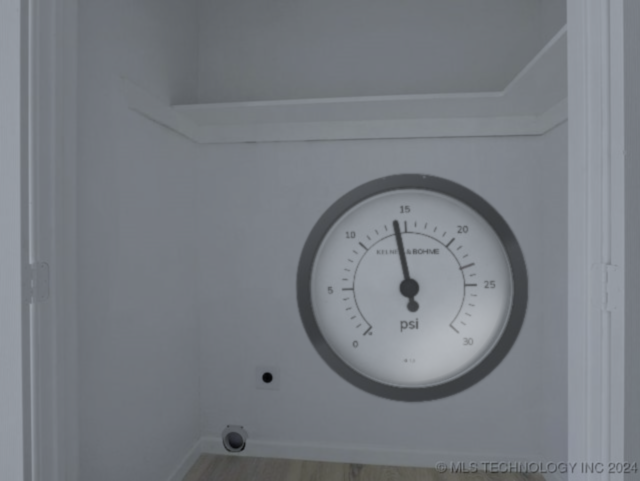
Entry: 14 psi
